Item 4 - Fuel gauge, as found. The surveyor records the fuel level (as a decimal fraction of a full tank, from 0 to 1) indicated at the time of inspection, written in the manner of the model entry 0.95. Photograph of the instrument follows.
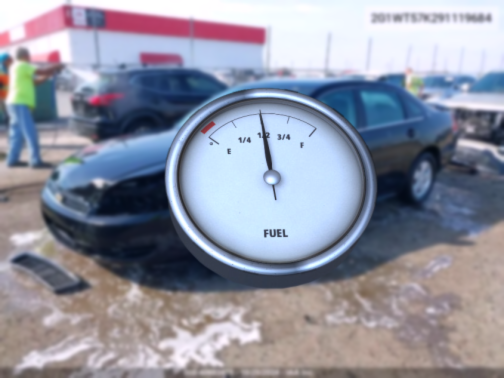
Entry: 0.5
